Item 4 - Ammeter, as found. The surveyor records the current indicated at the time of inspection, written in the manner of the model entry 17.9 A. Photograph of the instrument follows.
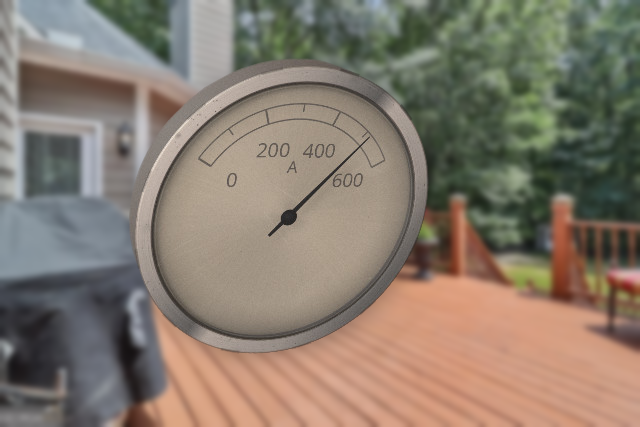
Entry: 500 A
